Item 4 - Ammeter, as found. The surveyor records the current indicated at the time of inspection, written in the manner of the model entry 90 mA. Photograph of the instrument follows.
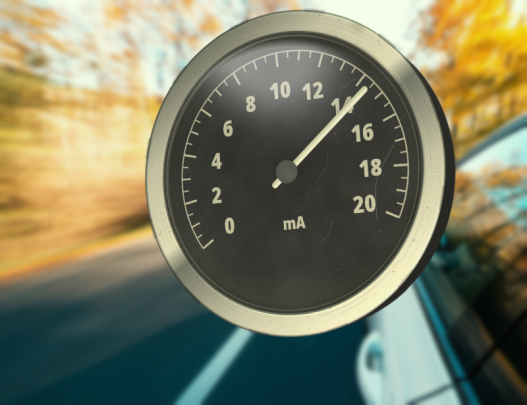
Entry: 14.5 mA
